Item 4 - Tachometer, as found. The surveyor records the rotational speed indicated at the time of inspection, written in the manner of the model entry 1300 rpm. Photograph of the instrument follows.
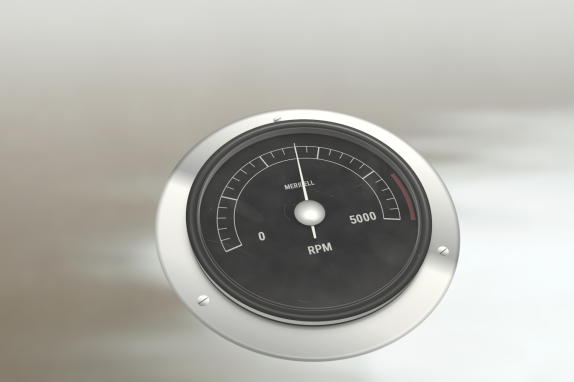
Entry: 2600 rpm
